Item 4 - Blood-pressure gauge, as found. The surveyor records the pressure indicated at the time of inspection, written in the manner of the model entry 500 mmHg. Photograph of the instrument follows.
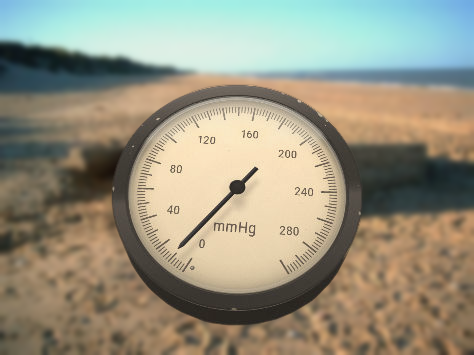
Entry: 10 mmHg
